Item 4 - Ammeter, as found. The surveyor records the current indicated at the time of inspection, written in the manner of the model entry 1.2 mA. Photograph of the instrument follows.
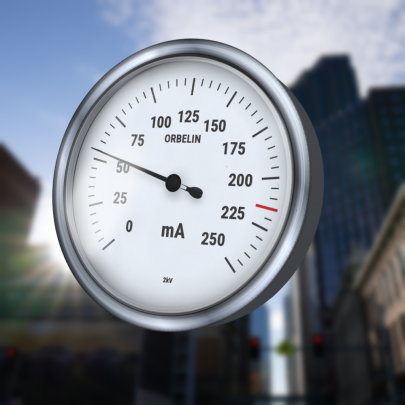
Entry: 55 mA
